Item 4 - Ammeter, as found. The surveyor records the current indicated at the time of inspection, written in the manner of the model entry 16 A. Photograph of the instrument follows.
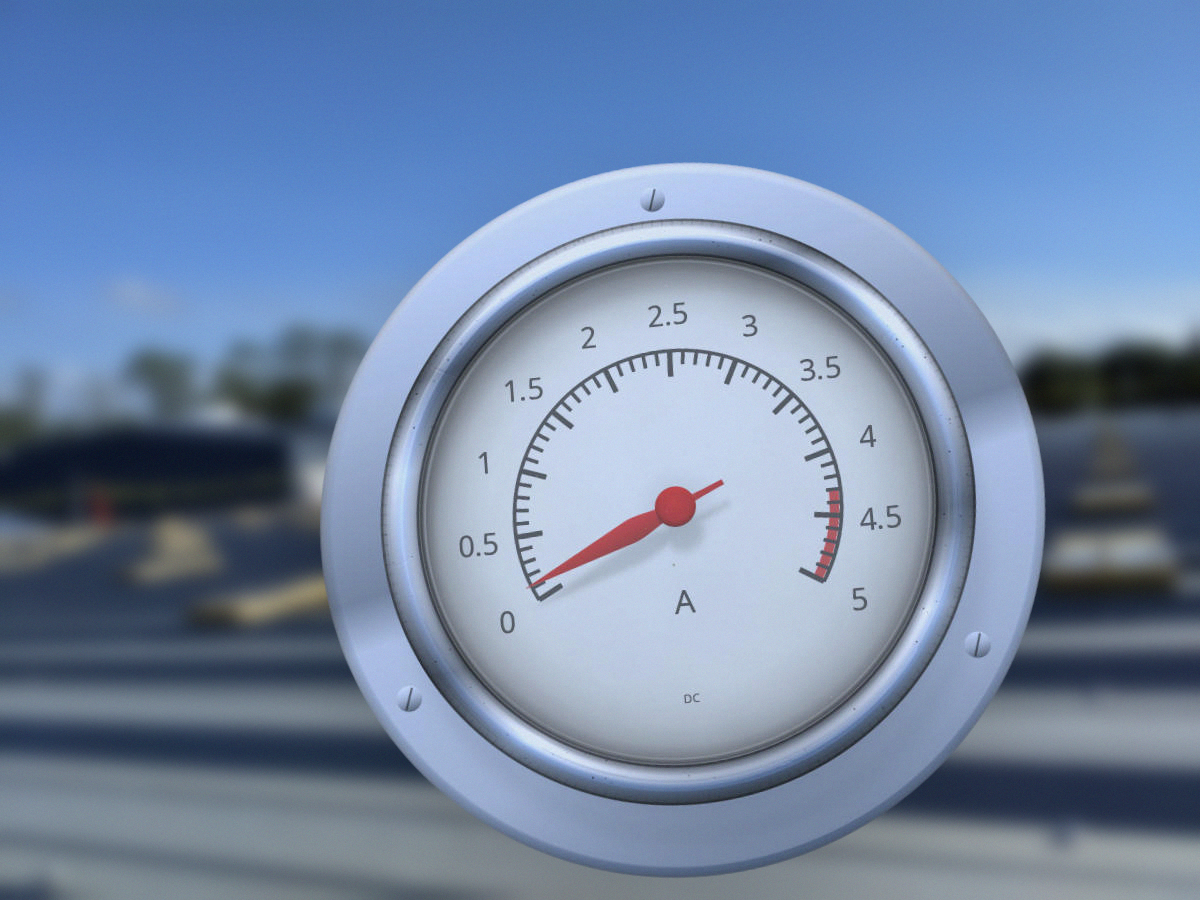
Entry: 0.1 A
